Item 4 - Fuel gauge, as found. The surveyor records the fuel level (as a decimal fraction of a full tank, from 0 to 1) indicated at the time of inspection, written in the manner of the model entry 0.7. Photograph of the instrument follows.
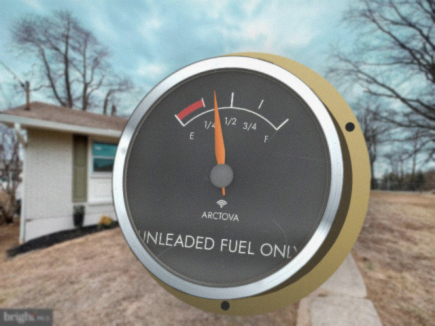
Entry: 0.375
